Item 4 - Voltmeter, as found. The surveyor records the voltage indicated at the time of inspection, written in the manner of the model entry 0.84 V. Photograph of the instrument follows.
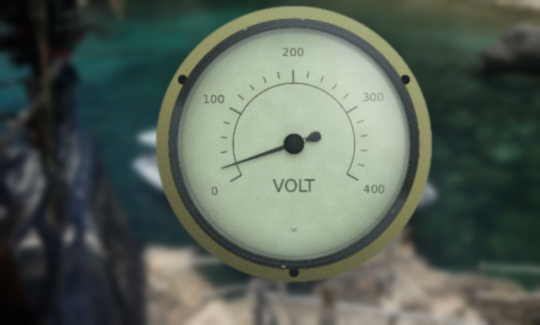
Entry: 20 V
